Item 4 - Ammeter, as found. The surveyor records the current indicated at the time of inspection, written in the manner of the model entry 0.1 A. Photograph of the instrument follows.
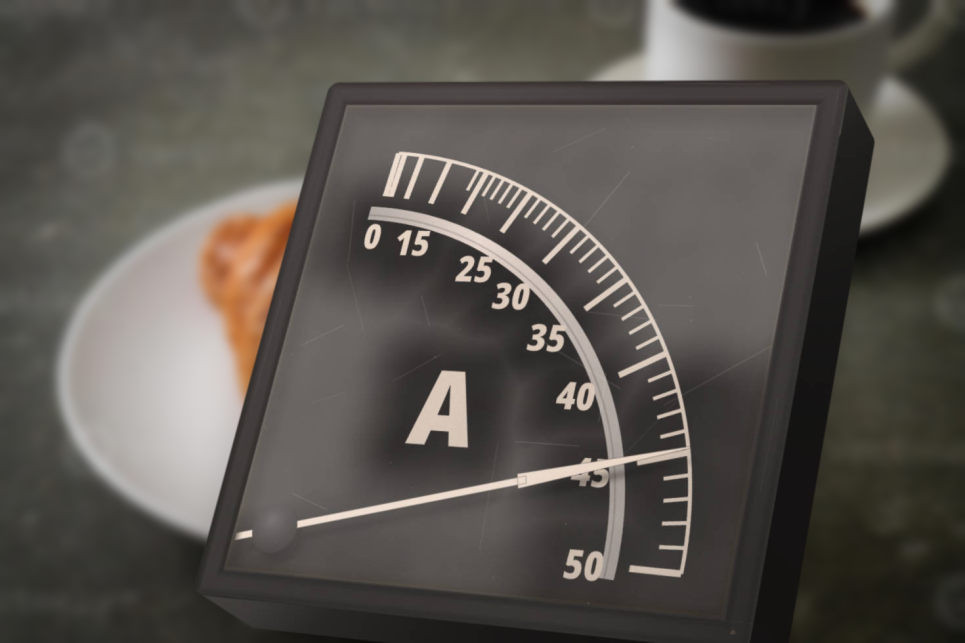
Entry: 45 A
